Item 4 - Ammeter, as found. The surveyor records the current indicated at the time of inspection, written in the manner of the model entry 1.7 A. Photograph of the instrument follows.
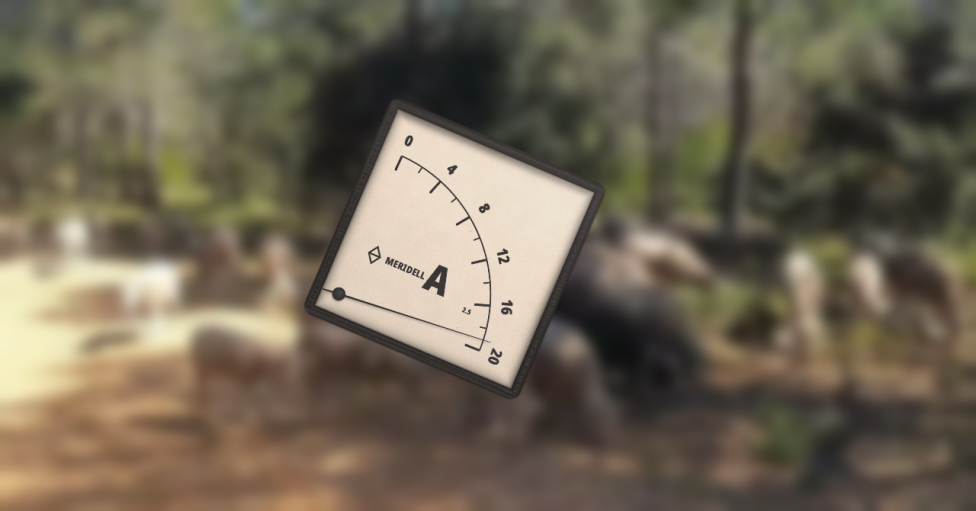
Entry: 19 A
